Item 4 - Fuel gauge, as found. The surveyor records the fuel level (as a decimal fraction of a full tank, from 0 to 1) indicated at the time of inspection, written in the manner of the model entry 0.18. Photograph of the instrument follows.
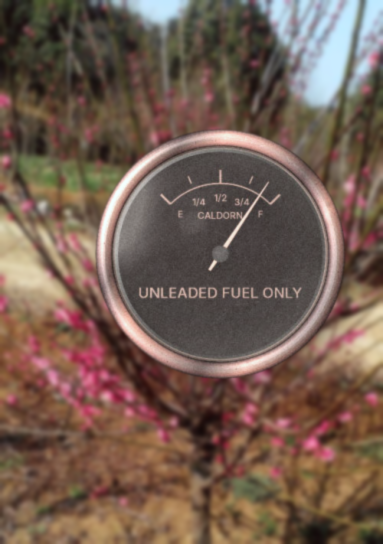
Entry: 0.875
